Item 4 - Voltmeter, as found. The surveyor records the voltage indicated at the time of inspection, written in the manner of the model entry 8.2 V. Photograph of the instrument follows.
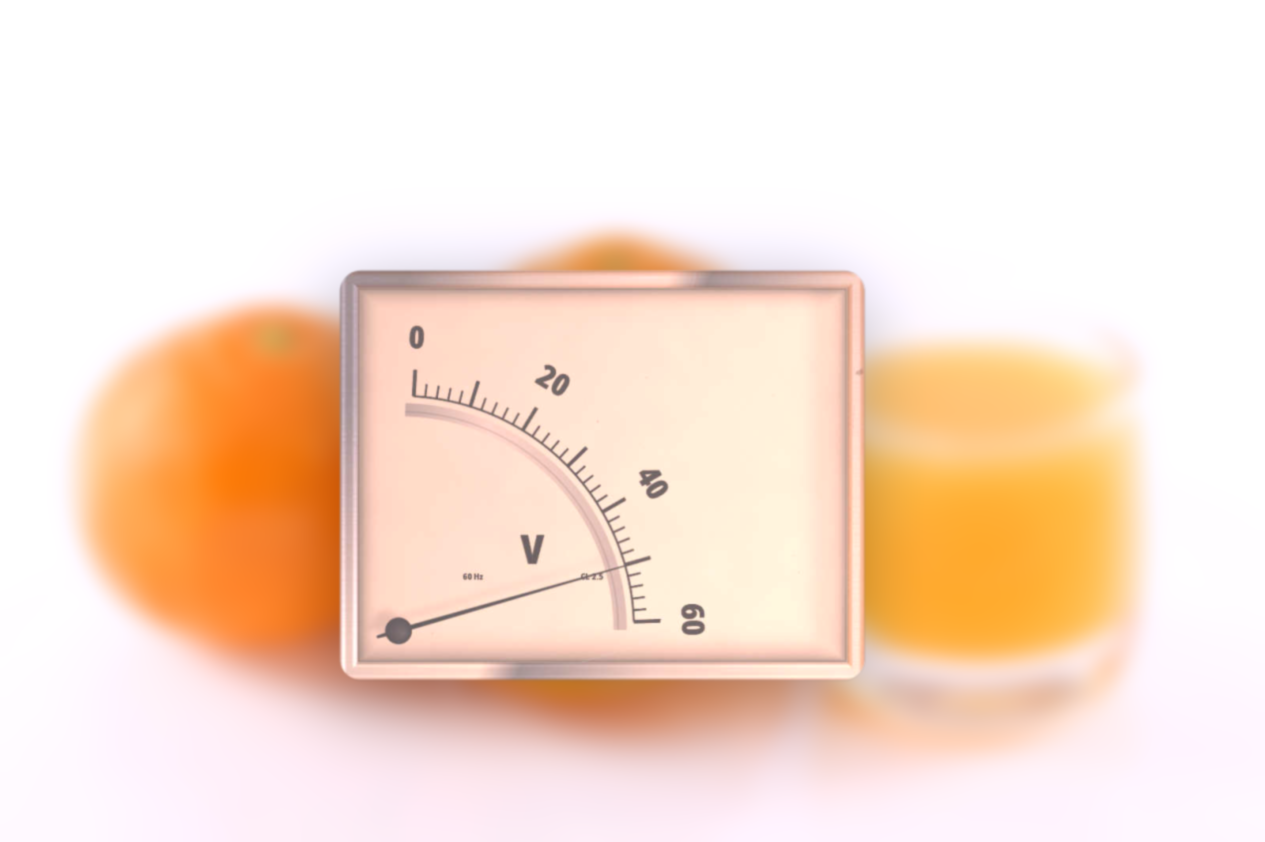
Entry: 50 V
